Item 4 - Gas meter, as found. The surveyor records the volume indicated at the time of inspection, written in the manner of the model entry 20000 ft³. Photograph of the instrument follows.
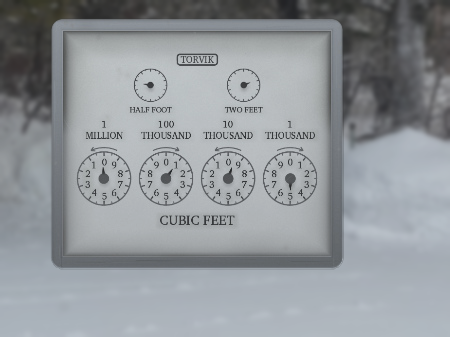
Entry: 9500 ft³
